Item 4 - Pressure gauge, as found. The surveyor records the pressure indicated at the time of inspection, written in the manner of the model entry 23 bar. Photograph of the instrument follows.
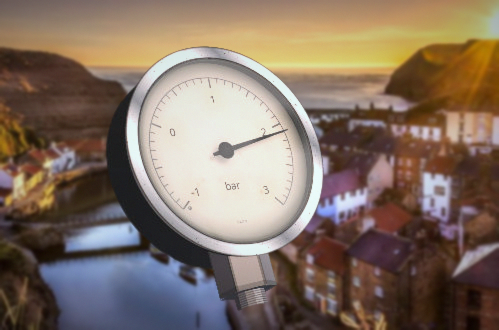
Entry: 2.1 bar
